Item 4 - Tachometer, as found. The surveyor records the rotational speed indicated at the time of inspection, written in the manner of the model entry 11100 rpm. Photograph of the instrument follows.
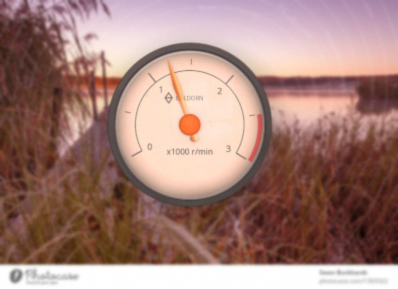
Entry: 1250 rpm
